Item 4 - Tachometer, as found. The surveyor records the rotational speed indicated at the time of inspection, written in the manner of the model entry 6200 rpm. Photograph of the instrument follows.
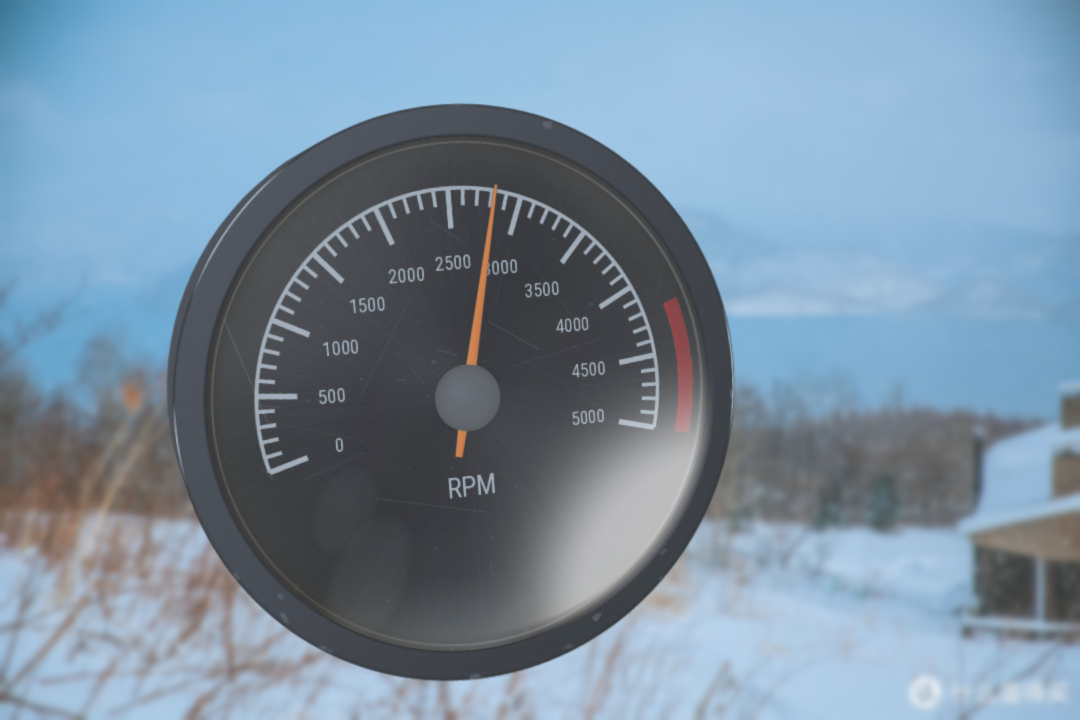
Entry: 2800 rpm
